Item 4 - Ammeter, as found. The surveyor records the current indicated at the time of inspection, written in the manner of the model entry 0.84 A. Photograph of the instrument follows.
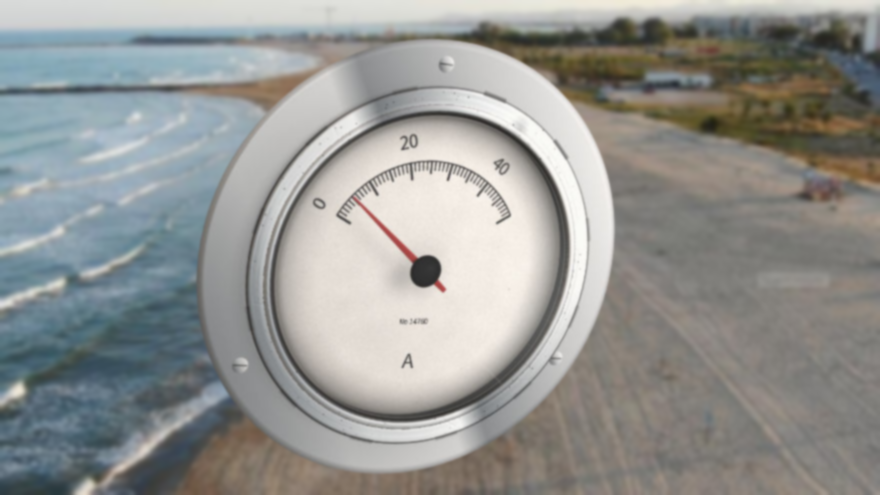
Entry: 5 A
